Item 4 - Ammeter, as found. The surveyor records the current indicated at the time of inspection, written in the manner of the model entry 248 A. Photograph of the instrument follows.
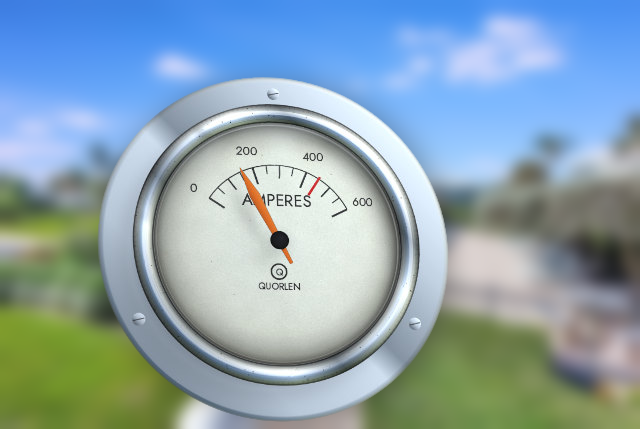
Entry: 150 A
